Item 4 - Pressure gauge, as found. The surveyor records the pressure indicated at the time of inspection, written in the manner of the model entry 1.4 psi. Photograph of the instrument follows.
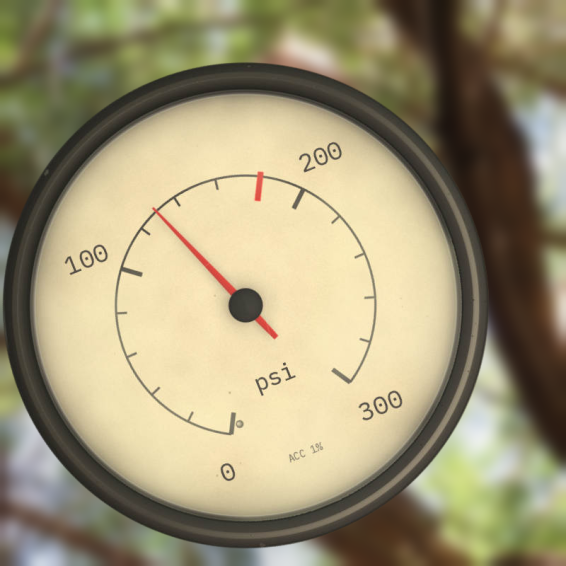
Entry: 130 psi
